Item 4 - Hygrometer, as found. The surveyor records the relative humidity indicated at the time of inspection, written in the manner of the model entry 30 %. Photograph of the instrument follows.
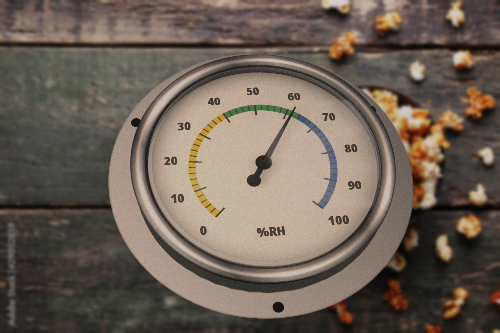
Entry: 62 %
